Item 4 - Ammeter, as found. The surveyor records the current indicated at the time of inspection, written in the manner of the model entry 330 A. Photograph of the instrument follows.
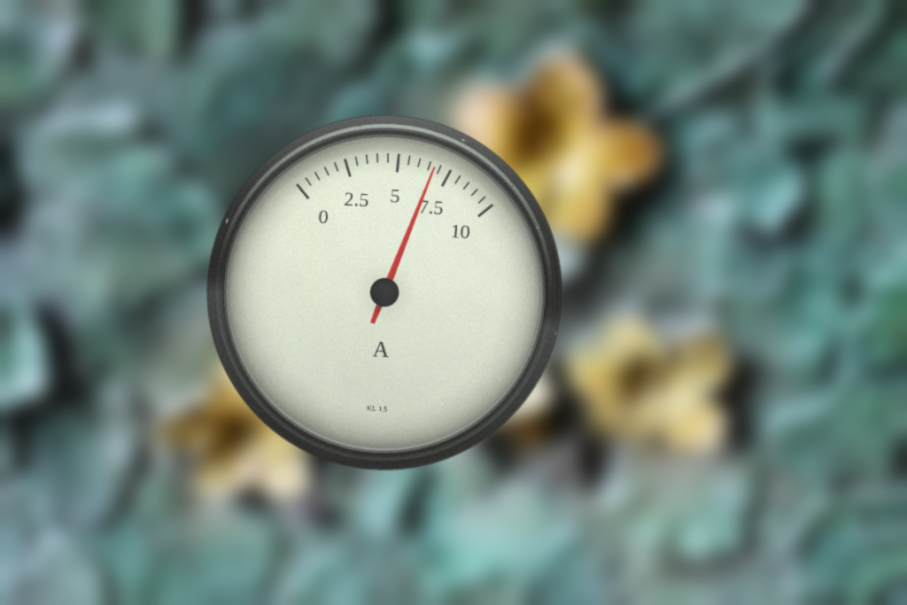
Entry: 6.75 A
